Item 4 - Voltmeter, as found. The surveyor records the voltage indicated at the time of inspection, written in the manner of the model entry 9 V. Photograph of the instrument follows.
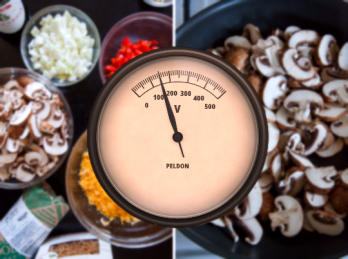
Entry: 150 V
